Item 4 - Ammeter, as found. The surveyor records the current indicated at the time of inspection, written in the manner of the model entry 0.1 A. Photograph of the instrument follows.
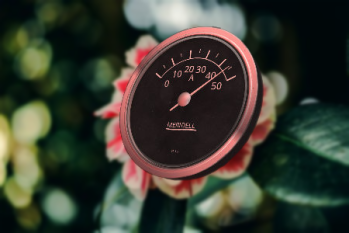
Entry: 45 A
